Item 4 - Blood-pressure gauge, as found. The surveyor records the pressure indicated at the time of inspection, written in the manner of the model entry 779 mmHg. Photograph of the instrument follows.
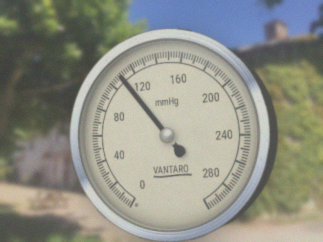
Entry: 110 mmHg
